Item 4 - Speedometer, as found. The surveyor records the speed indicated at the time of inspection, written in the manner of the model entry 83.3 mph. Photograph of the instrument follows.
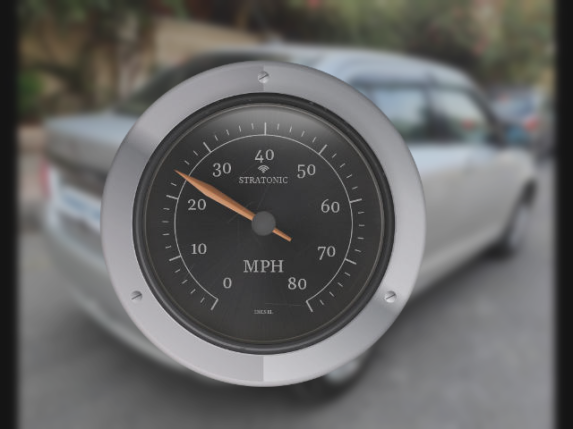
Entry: 24 mph
